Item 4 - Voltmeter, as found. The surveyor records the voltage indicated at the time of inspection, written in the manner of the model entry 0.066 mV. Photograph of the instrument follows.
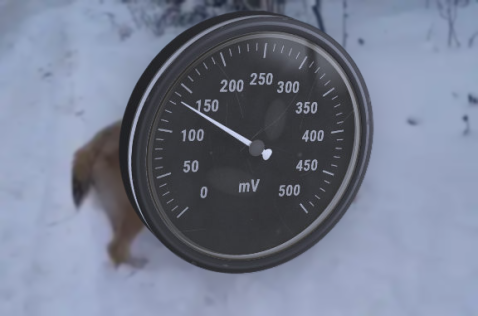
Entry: 135 mV
